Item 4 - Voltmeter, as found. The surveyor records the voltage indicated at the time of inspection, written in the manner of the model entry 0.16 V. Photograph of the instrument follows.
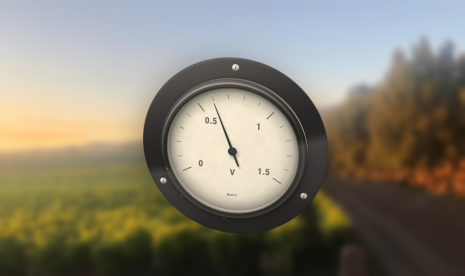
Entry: 0.6 V
